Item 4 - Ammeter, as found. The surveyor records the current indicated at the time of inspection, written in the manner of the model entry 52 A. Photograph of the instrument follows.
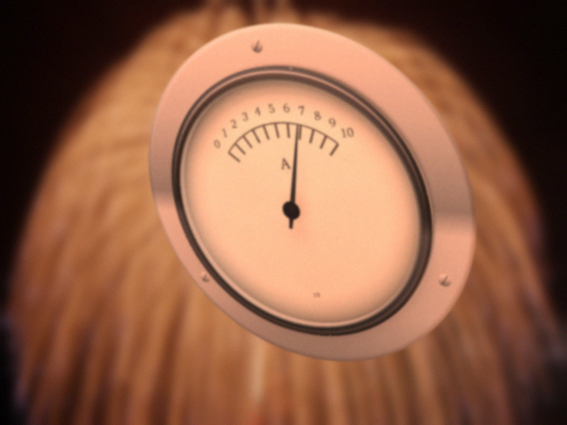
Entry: 7 A
